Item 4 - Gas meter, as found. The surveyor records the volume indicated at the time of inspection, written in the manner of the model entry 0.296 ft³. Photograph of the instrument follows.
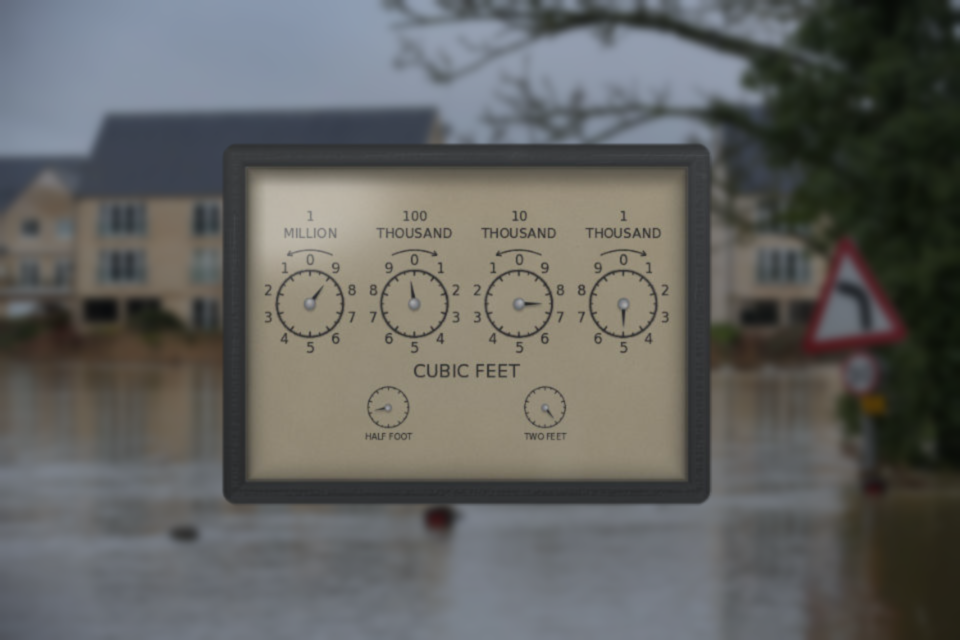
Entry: 897500 ft³
